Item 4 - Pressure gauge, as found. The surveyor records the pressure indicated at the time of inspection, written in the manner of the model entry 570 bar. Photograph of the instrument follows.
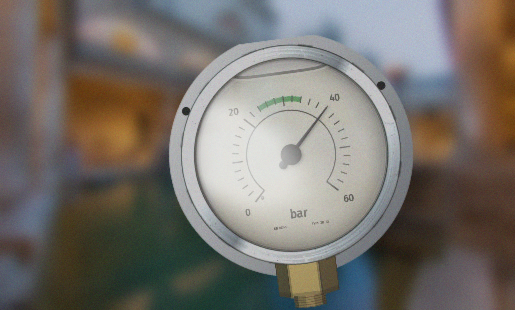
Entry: 40 bar
